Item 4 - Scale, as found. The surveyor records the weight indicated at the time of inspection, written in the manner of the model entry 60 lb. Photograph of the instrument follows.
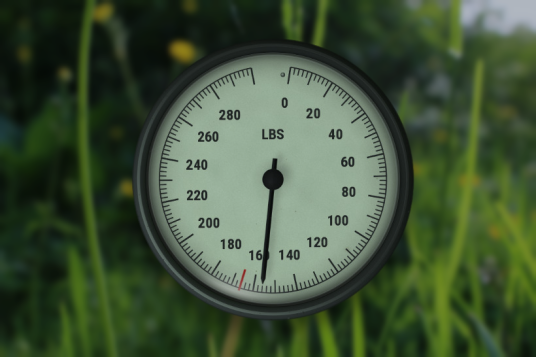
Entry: 156 lb
